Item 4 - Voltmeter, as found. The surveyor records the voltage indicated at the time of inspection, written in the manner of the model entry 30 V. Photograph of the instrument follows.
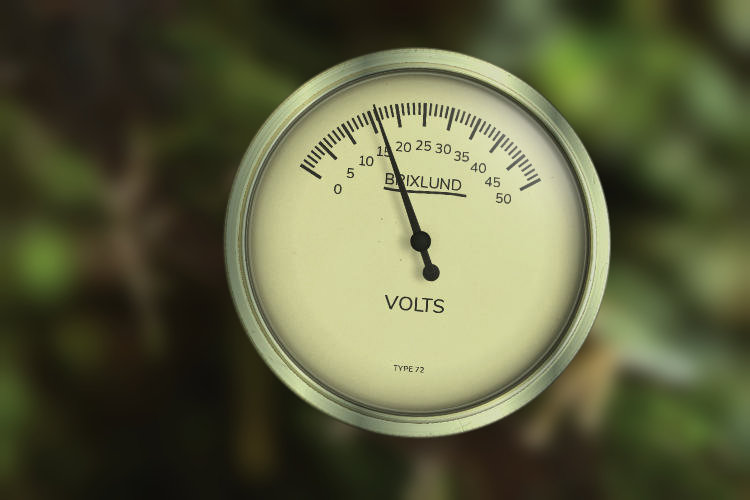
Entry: 16 V
